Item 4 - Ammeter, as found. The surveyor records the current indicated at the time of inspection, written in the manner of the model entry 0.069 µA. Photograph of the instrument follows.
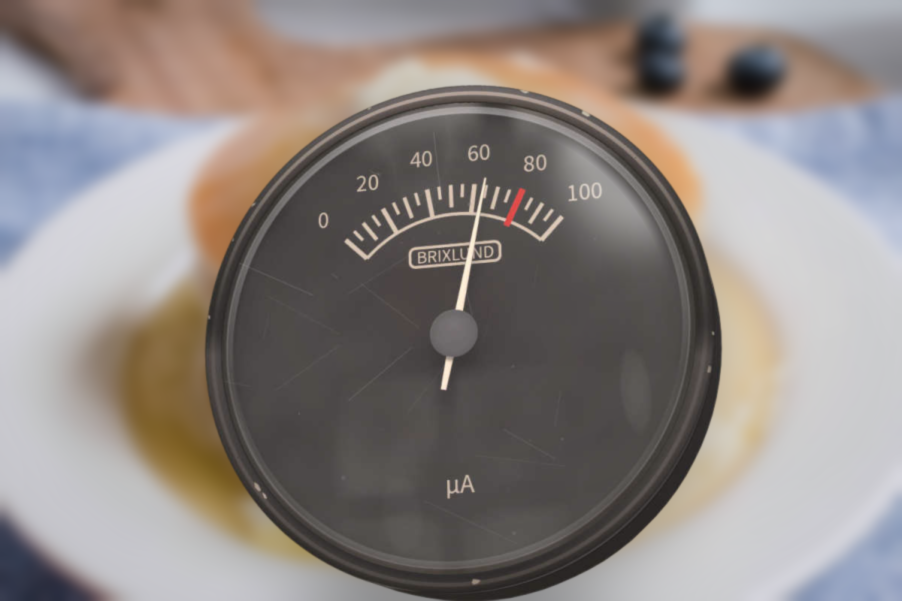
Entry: 65 µA
